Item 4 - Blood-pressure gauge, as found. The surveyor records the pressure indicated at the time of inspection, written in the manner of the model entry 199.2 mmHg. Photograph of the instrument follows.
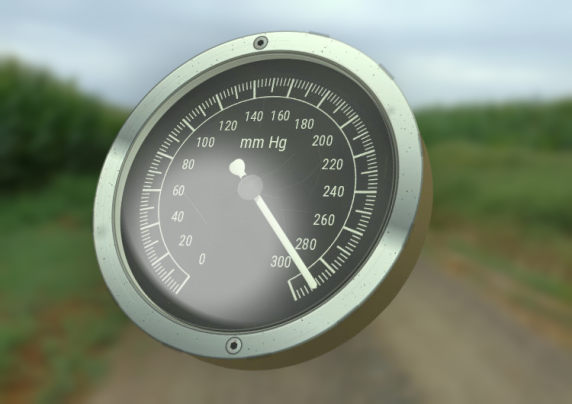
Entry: 290 mmHg
